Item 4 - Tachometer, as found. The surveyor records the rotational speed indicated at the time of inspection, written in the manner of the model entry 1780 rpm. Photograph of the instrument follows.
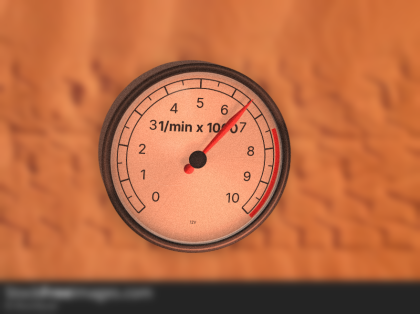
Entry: 6500 rpm
